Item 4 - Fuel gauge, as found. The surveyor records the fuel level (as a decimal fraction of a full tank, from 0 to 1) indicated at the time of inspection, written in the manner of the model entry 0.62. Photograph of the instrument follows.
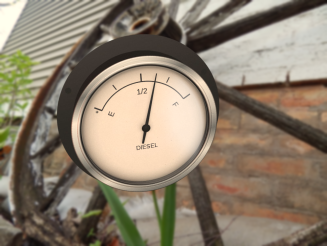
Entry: 0.625
